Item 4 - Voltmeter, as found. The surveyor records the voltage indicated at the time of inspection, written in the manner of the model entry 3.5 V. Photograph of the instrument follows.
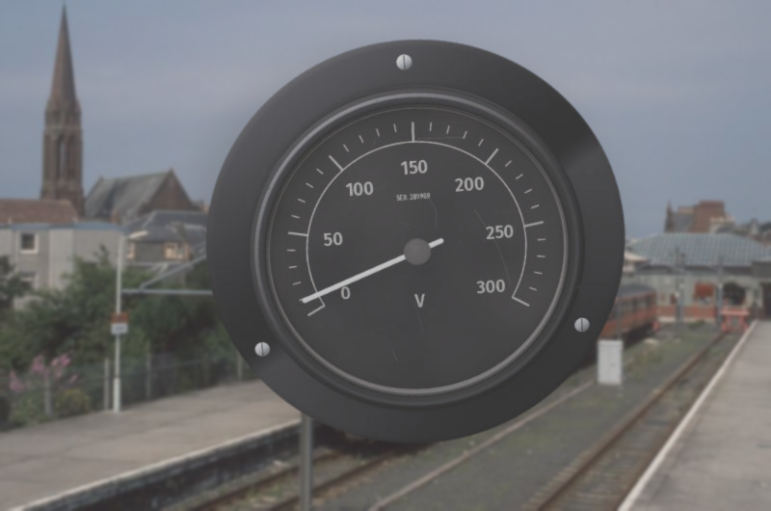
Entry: 10 V
